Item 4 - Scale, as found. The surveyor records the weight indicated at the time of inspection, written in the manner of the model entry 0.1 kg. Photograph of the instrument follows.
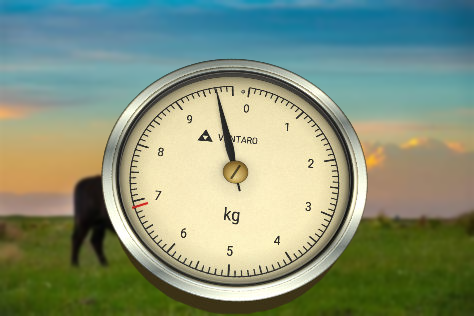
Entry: 9.7 kg
